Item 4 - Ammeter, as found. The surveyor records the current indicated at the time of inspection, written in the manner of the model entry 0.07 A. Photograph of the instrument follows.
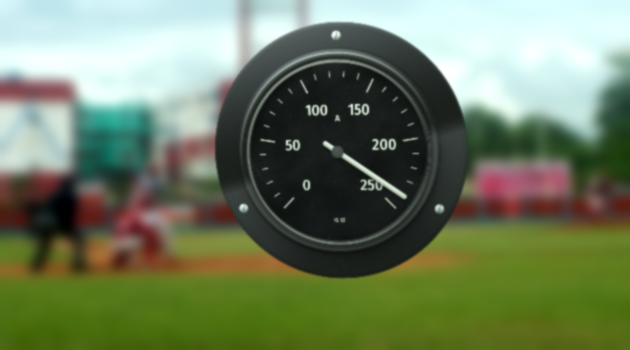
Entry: 240 A
